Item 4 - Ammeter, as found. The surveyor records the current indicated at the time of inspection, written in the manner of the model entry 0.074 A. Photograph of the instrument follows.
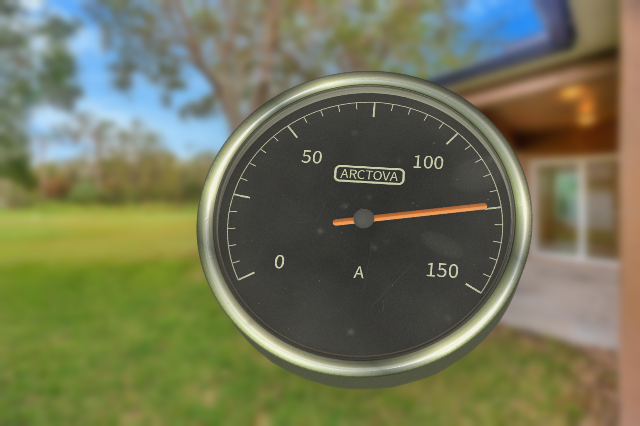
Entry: 125 A
